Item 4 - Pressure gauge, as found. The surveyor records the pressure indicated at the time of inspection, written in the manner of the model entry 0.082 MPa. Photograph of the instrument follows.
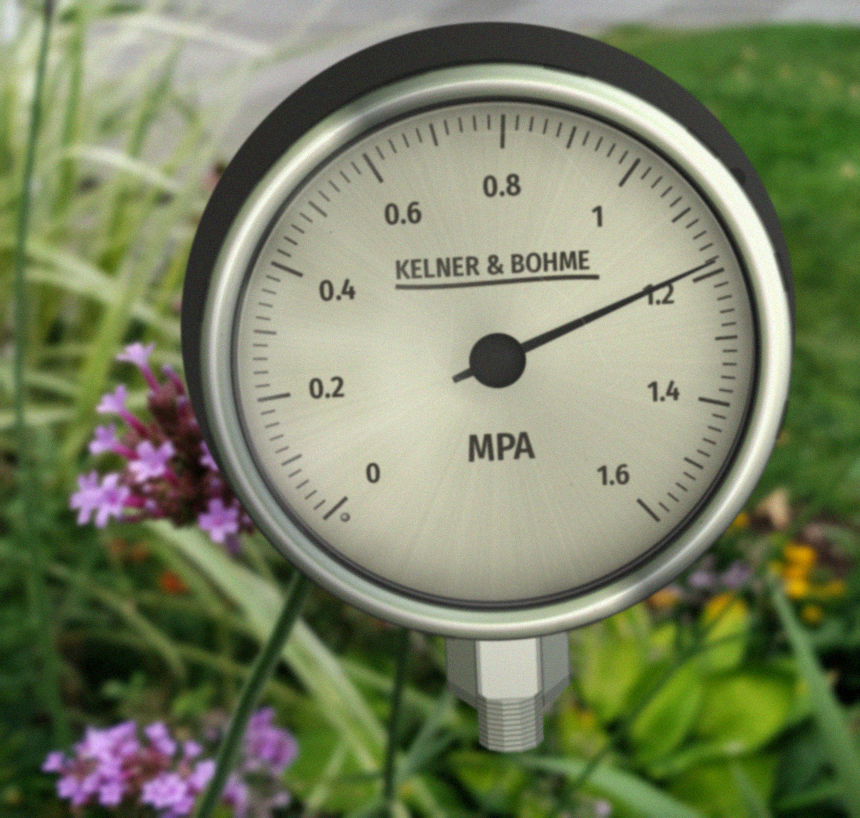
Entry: 1.18 MPa
